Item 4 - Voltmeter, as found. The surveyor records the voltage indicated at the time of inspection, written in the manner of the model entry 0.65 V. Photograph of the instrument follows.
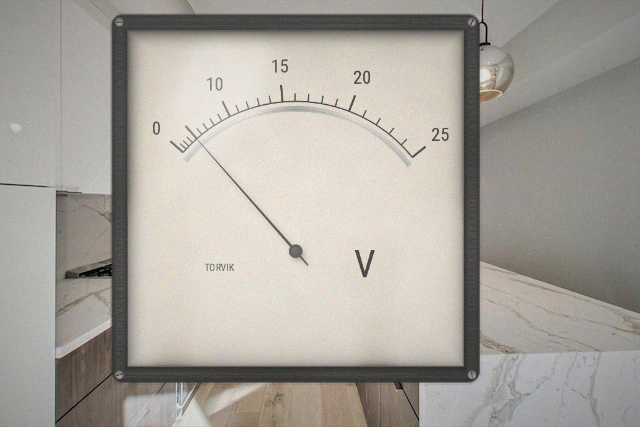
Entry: 5 V
